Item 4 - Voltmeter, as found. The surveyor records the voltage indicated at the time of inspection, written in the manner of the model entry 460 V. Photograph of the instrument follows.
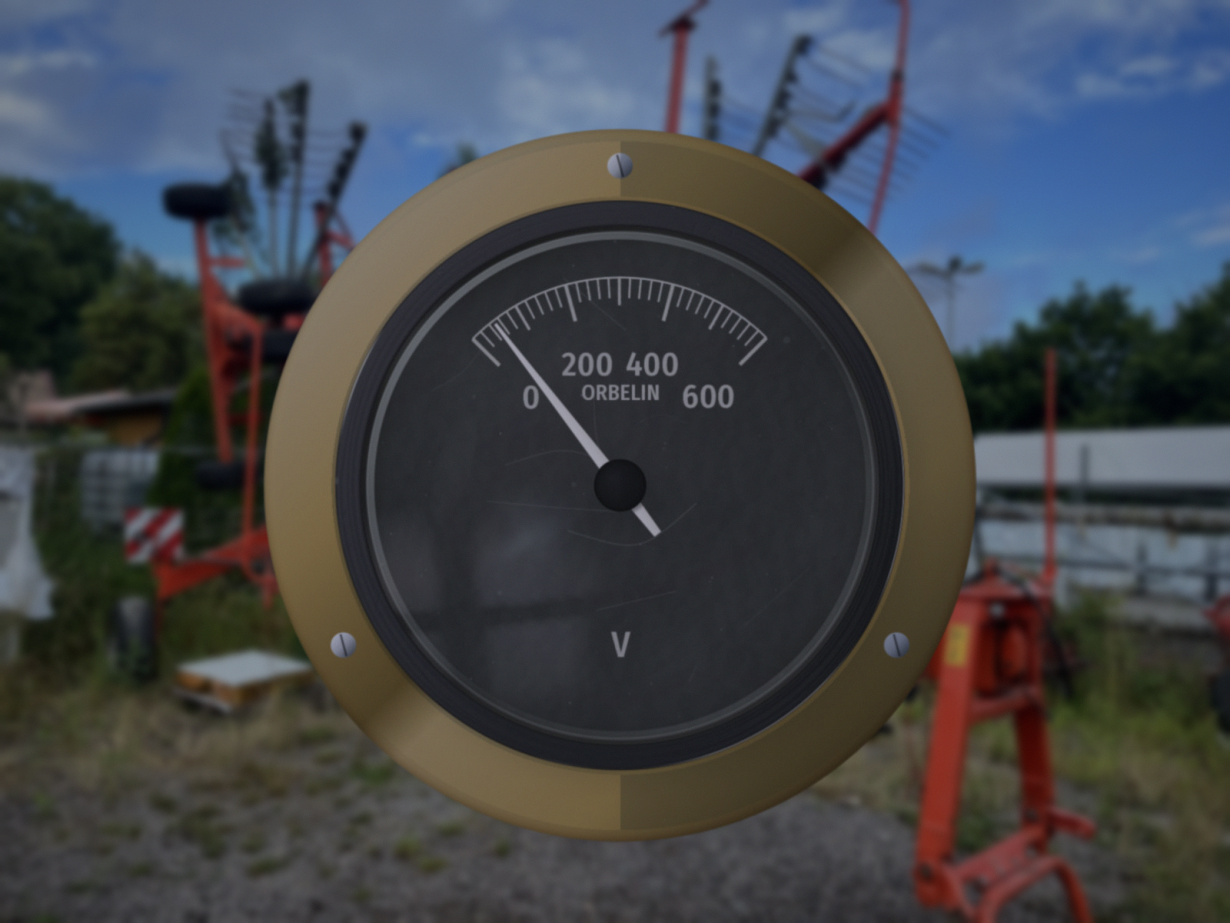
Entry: 50 V
